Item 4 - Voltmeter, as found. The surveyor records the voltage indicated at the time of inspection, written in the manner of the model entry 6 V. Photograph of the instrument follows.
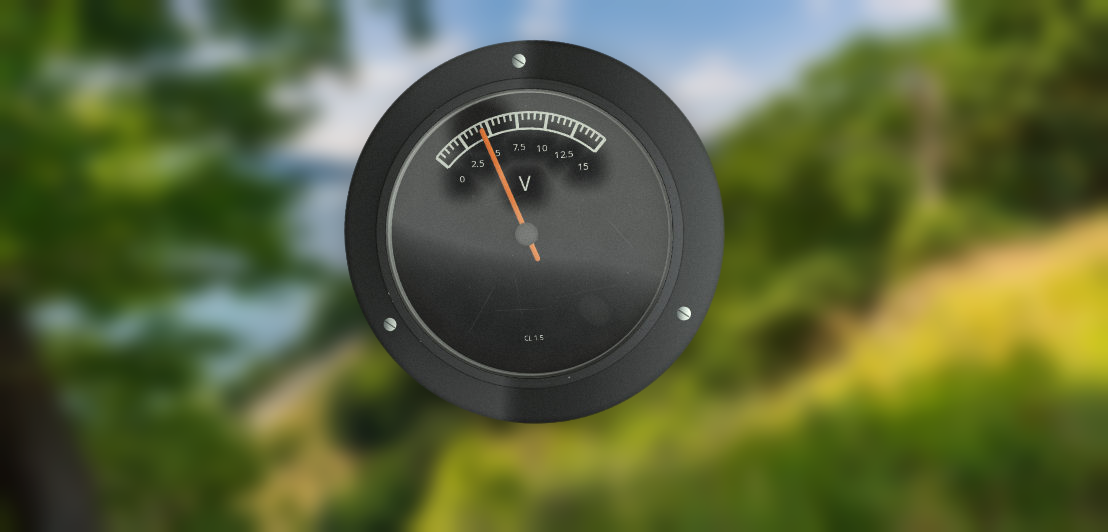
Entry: 4.5 V
